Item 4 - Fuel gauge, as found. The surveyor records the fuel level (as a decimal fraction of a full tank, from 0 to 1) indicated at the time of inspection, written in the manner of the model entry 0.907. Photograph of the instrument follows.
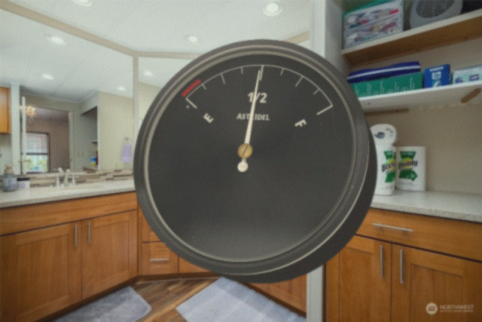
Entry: 0.5
